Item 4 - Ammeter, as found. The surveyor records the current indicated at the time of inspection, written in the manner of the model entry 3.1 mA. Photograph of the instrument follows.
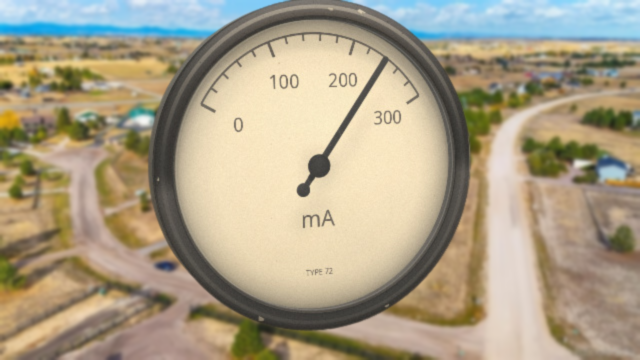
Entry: 240 mA
